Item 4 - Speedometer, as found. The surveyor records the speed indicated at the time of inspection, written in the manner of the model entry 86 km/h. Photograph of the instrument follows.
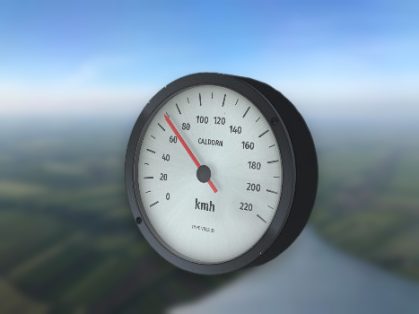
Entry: 70 km/h
